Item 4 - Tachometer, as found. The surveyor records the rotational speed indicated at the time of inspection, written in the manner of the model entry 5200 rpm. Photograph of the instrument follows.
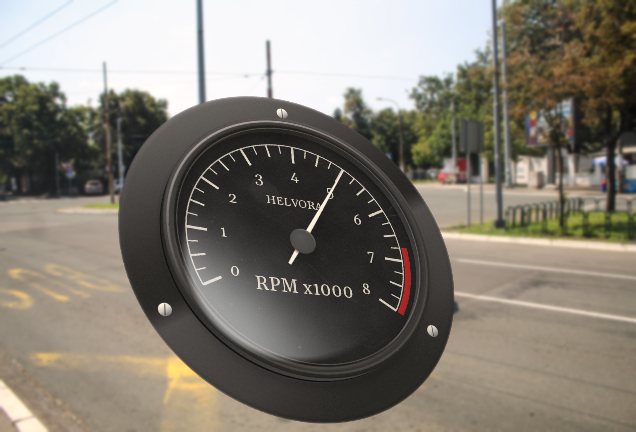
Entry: 5000 rpm
